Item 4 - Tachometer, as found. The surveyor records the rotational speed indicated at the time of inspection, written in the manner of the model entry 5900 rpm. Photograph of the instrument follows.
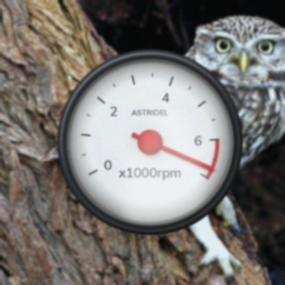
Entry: 6750 rpm
